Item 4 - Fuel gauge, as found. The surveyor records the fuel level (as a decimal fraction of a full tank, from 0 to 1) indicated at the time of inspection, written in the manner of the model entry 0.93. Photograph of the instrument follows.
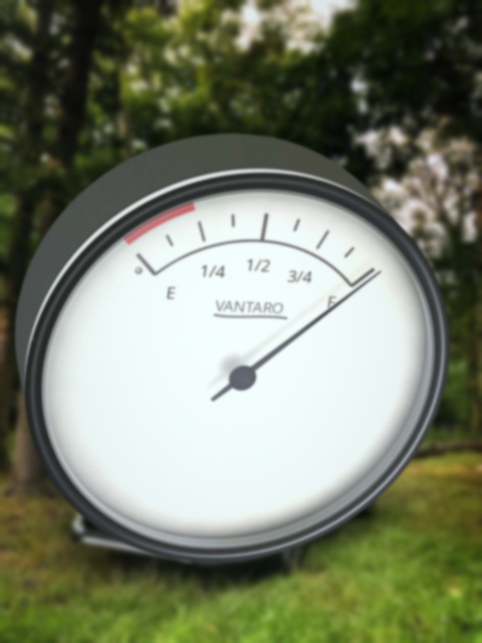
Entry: 1
